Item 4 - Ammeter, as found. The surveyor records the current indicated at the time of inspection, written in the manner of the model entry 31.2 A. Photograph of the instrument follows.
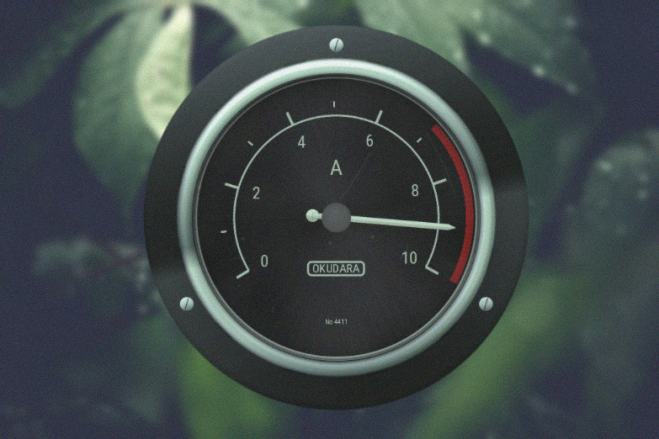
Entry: 9 A
